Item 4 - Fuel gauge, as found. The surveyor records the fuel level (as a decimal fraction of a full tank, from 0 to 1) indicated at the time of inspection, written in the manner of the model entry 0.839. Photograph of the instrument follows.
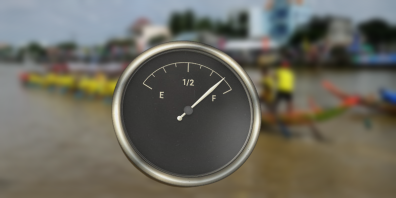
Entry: 0.875
